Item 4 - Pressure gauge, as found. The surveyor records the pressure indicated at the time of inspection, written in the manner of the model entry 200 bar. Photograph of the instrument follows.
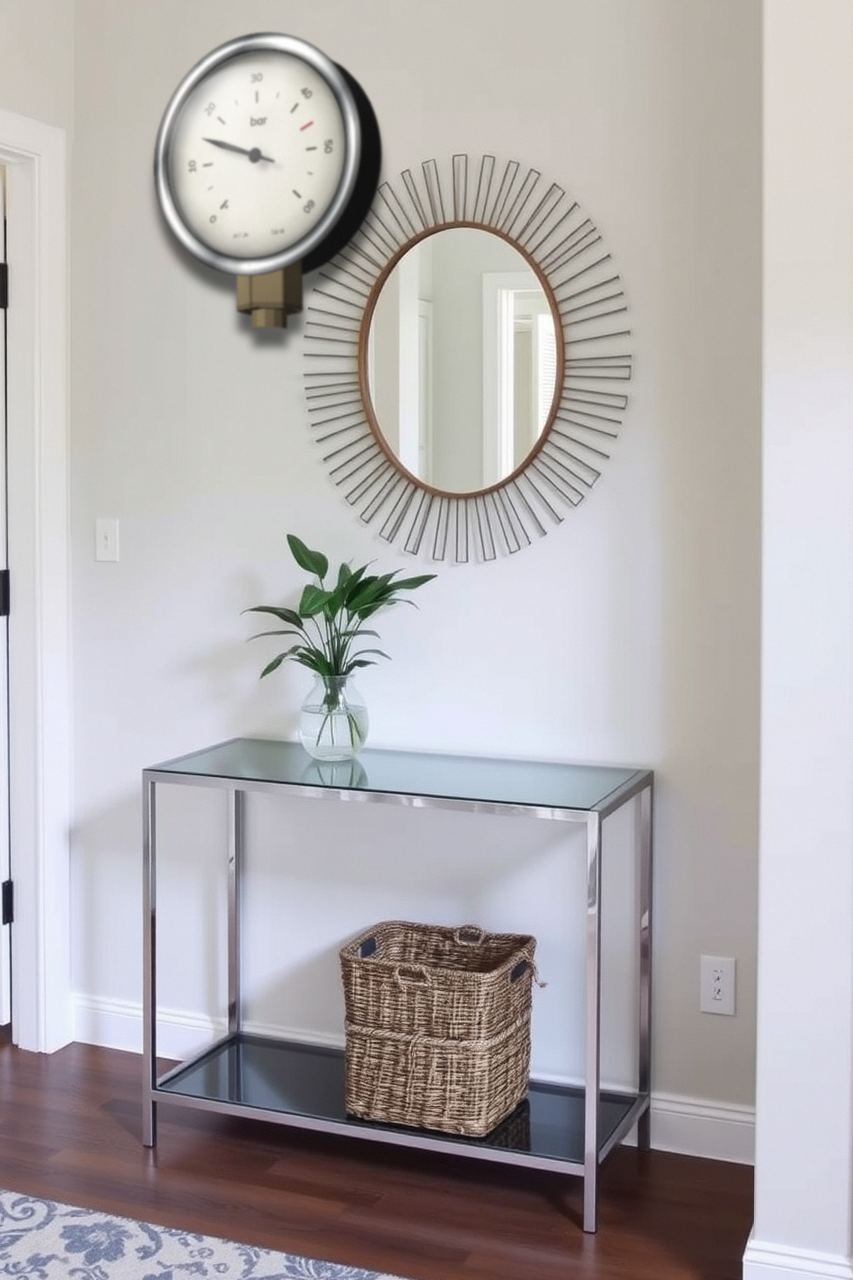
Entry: 15 bar
